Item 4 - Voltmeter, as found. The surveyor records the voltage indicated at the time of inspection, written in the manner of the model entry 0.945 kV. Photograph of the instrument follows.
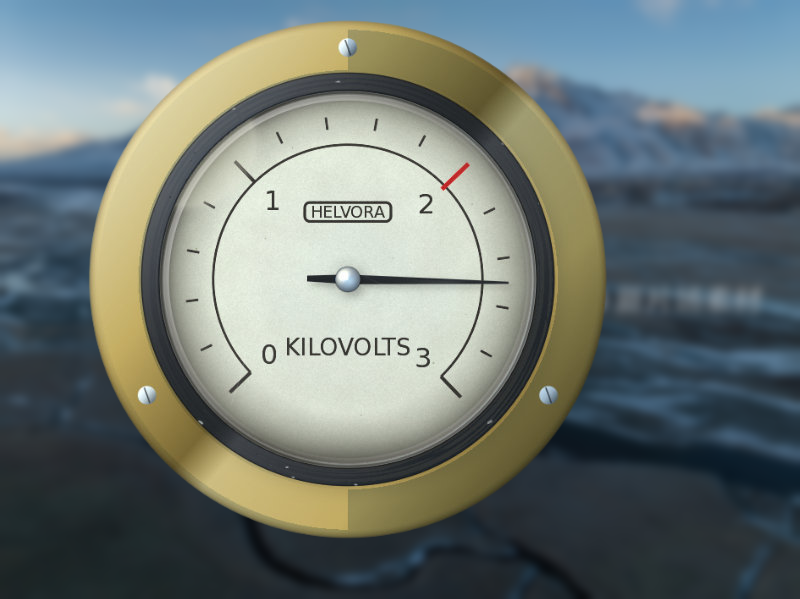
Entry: 2.5 kV
